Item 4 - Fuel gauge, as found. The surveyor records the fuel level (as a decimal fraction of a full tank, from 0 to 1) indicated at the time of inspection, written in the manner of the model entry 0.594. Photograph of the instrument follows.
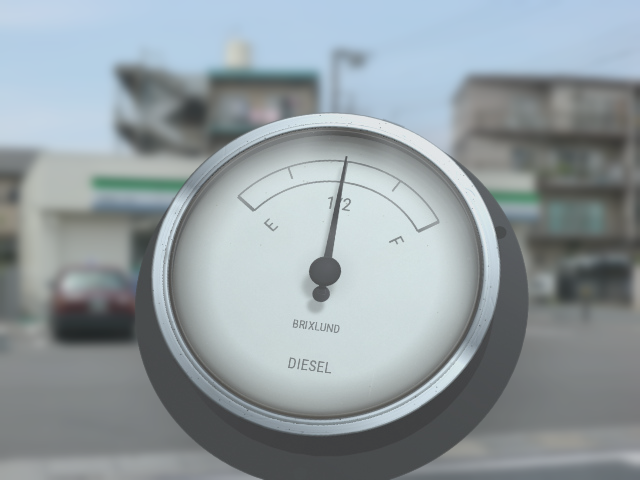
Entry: 0.5
